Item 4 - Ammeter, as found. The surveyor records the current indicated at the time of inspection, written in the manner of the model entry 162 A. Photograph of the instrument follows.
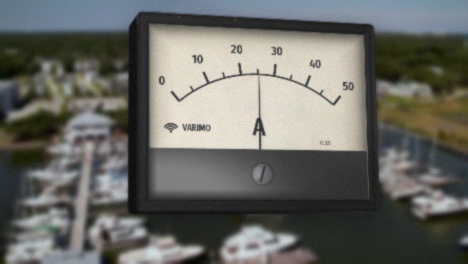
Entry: 25 A
